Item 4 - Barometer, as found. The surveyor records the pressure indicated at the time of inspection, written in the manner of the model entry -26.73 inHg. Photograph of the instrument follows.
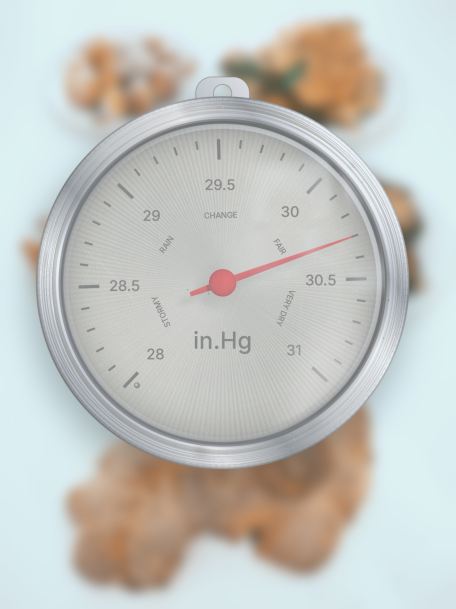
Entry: 30.3 inHg
